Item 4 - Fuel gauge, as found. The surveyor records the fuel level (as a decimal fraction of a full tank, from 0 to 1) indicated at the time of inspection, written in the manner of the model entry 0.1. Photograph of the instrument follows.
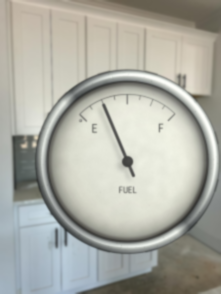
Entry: 0.25
